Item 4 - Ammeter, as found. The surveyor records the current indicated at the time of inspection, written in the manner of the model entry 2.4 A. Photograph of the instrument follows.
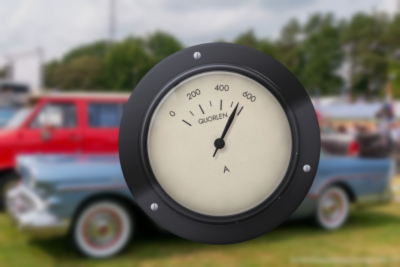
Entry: 550 A
